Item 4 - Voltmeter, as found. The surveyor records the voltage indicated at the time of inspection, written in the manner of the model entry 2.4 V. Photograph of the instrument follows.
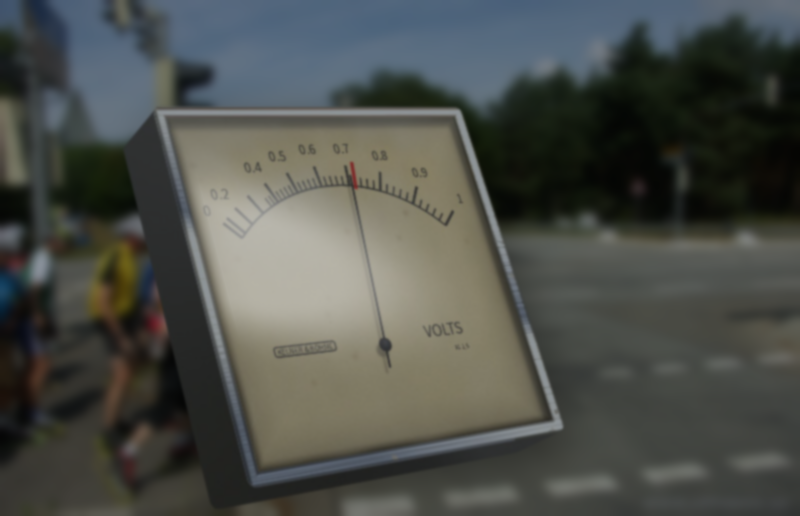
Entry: 0.7 V
